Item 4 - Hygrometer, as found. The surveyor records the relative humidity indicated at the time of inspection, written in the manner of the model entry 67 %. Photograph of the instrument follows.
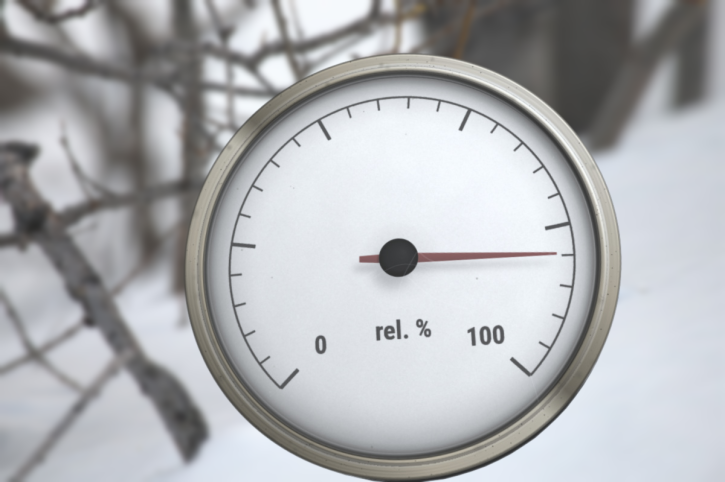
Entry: 84 %
